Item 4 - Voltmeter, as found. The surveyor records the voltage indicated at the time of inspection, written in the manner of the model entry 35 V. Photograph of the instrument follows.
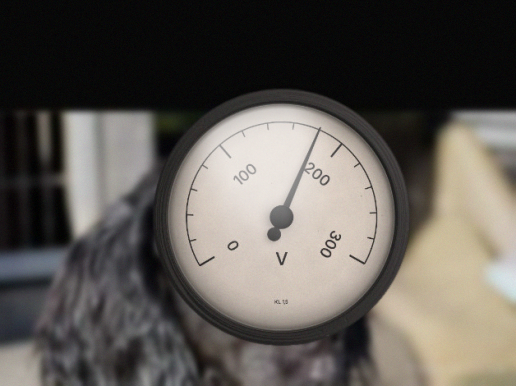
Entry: 180 V
